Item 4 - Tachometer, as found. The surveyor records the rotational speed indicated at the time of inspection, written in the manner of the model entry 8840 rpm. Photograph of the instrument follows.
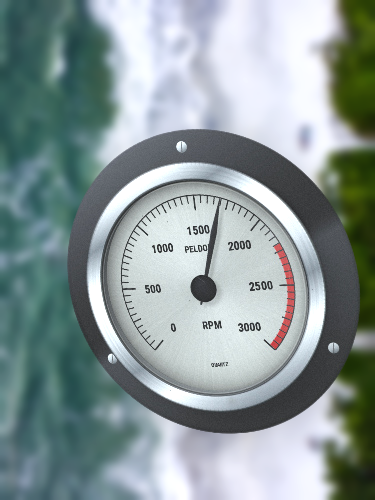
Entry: 1700 rpm
